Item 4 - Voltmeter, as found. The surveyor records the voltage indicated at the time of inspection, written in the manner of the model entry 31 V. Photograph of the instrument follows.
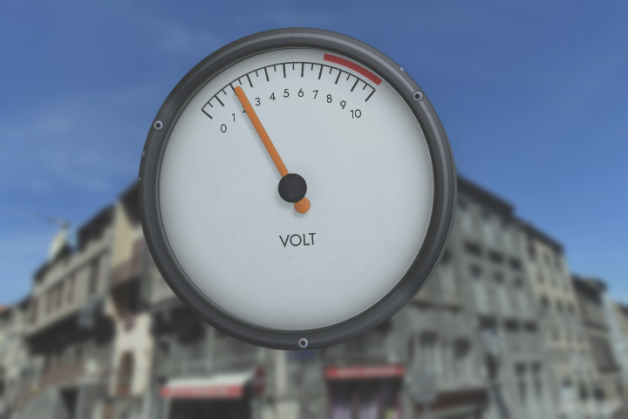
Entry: 2.25 V
